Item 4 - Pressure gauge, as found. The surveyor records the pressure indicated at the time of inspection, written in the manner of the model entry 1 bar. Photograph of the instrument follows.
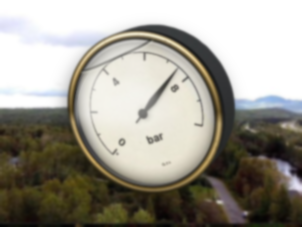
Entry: 7.5 bar
